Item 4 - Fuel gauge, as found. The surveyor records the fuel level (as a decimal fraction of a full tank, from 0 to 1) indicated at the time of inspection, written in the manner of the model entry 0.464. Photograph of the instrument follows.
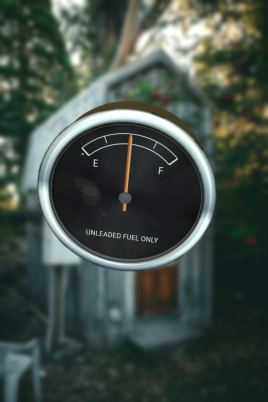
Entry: 0.5
